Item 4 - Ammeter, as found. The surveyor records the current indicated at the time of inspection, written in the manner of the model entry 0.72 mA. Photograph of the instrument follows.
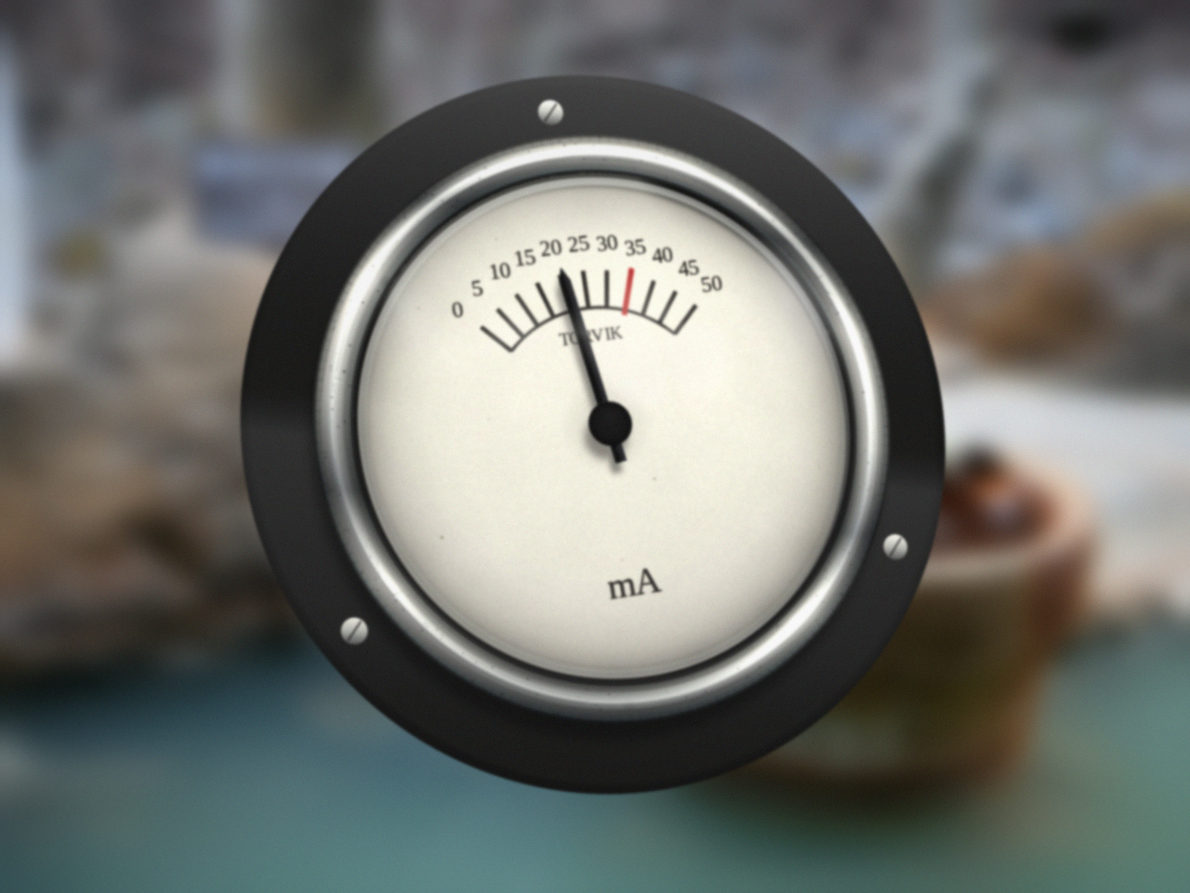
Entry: 20 mA
